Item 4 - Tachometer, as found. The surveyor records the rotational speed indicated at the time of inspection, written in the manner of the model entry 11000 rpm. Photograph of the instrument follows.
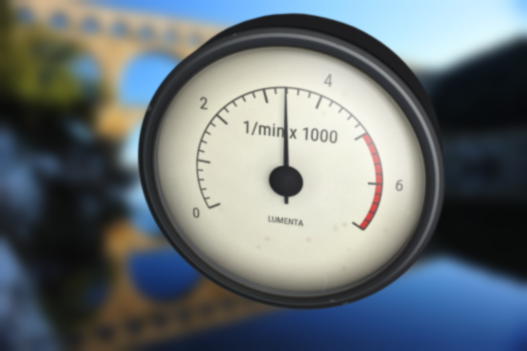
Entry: 3400 rpm
